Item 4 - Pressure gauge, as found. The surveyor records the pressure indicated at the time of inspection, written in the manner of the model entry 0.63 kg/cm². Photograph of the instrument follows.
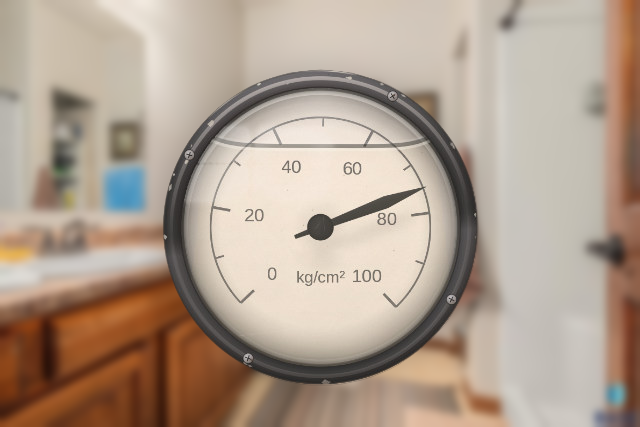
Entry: 75 kg/cm²
